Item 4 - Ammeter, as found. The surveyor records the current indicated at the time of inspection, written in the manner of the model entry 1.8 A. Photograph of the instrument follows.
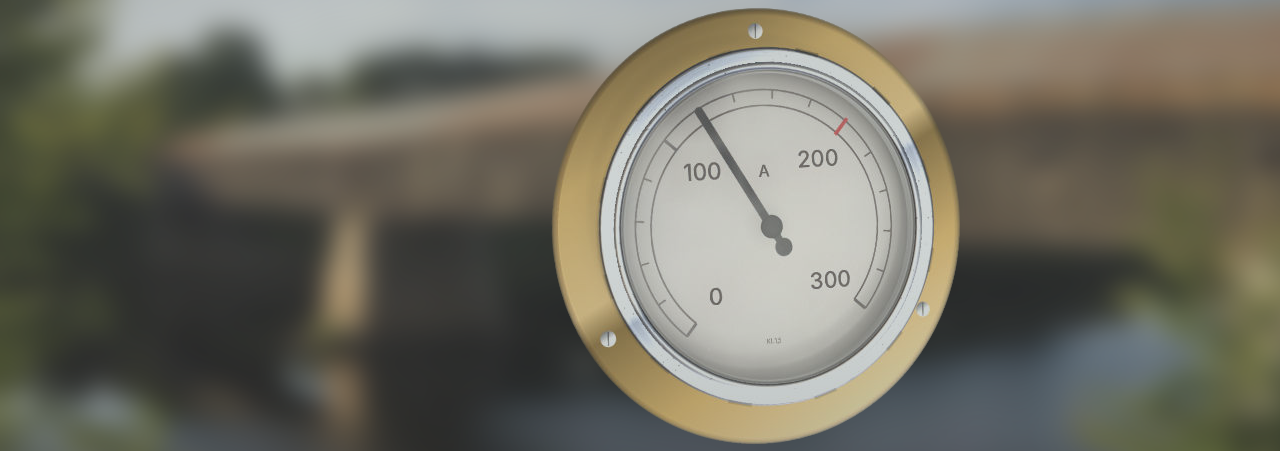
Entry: 120 A
